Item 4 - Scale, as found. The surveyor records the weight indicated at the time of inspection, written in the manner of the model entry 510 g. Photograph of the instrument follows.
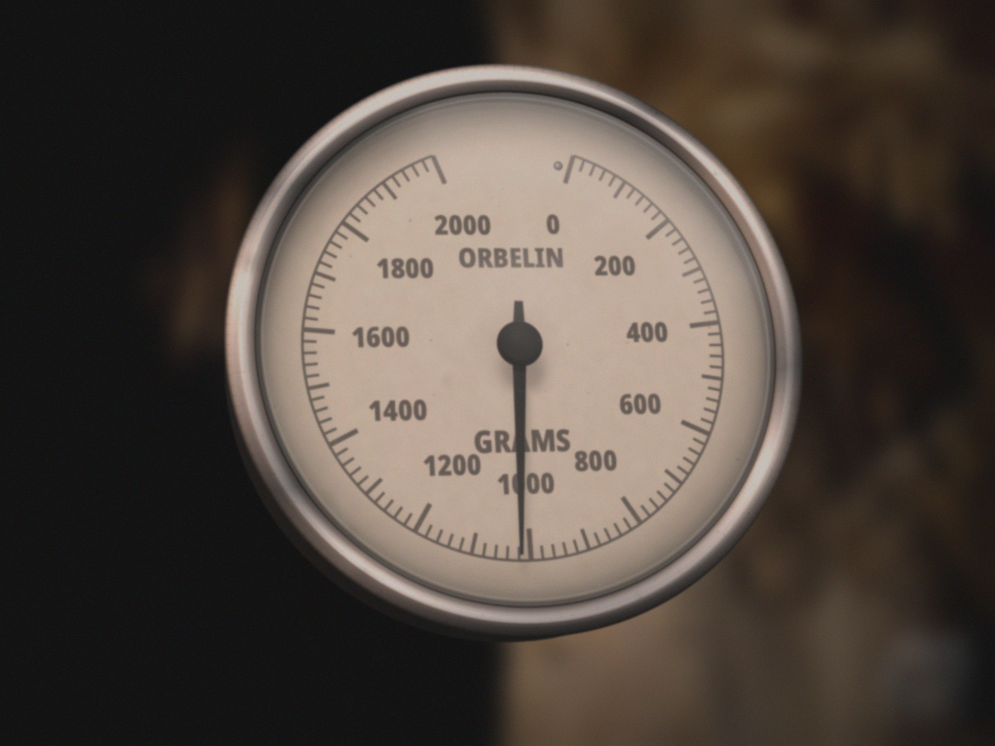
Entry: 1020 g
